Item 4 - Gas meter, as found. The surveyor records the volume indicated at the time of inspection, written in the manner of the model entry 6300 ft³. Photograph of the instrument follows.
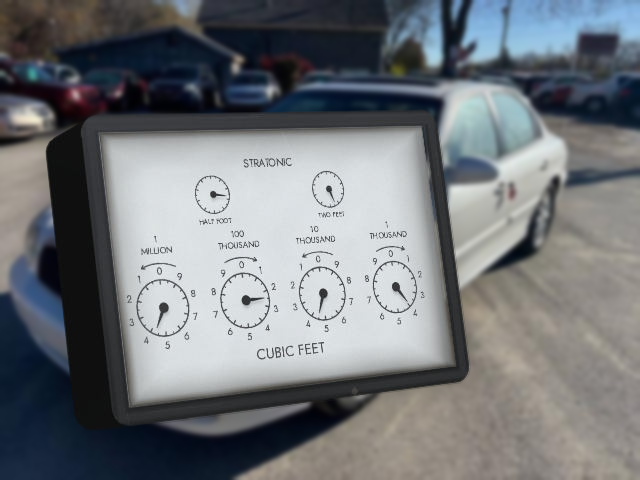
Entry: 424400 ft³
